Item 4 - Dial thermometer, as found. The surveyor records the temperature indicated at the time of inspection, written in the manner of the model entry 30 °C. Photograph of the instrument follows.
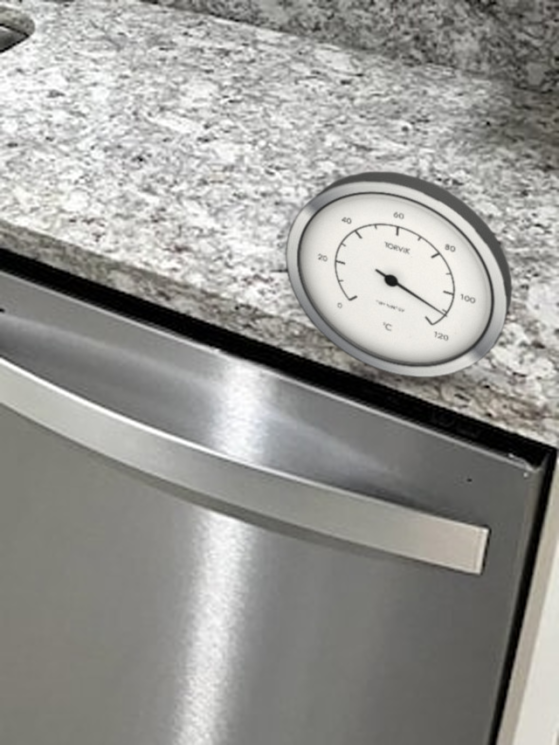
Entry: 110 °C
